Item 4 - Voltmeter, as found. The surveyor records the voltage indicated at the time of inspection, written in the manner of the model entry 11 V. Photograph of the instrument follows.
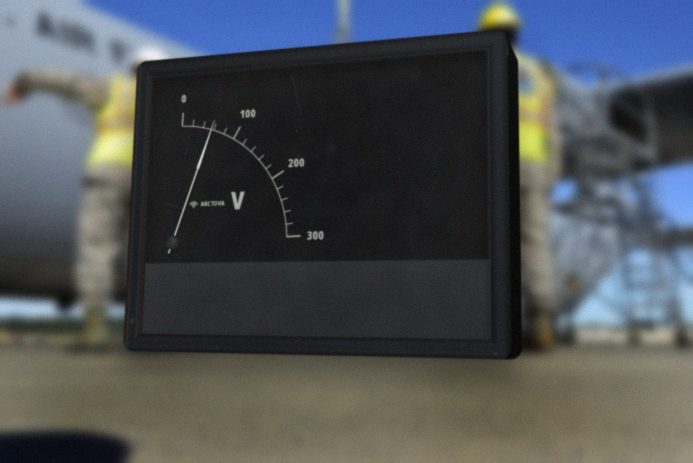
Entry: 60 V
